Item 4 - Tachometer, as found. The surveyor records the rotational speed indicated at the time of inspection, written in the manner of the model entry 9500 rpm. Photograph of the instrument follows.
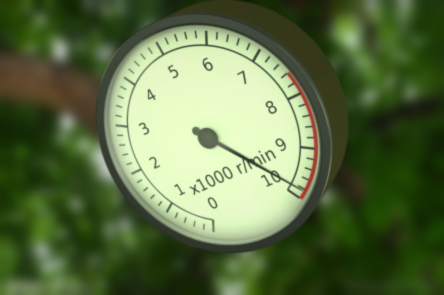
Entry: 9800 rpm
